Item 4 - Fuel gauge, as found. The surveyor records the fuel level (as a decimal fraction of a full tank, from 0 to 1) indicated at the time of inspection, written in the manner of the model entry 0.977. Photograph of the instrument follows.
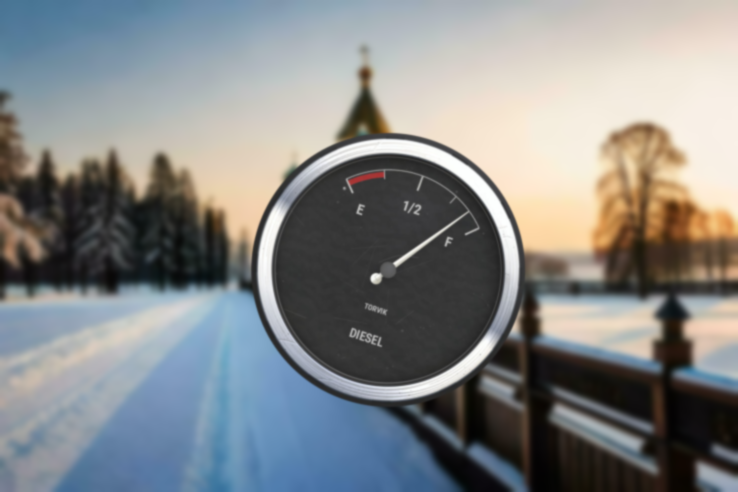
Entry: 0.875
